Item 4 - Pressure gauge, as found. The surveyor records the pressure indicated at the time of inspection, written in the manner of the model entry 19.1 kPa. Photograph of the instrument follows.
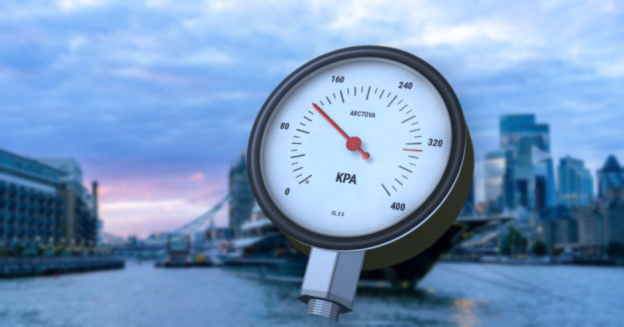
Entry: 120 kPa
